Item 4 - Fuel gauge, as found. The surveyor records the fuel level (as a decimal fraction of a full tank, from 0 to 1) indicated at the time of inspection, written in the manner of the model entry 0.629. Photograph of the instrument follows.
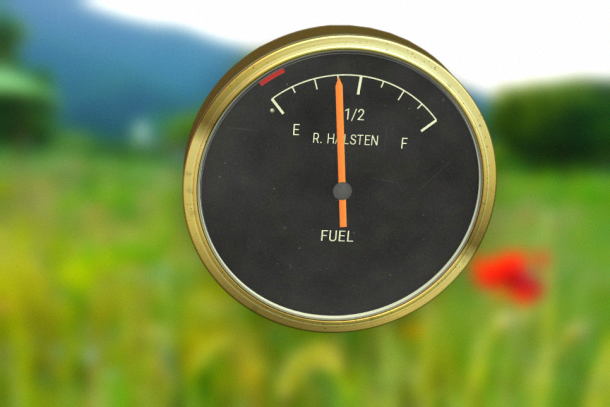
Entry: 0.375
